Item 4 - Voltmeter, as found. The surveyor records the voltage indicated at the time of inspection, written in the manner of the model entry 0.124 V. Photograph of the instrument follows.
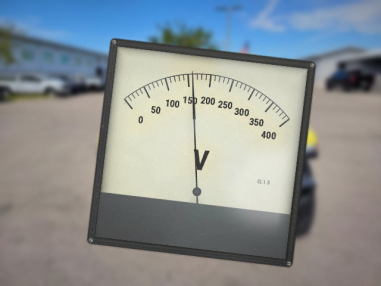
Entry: 160 V
